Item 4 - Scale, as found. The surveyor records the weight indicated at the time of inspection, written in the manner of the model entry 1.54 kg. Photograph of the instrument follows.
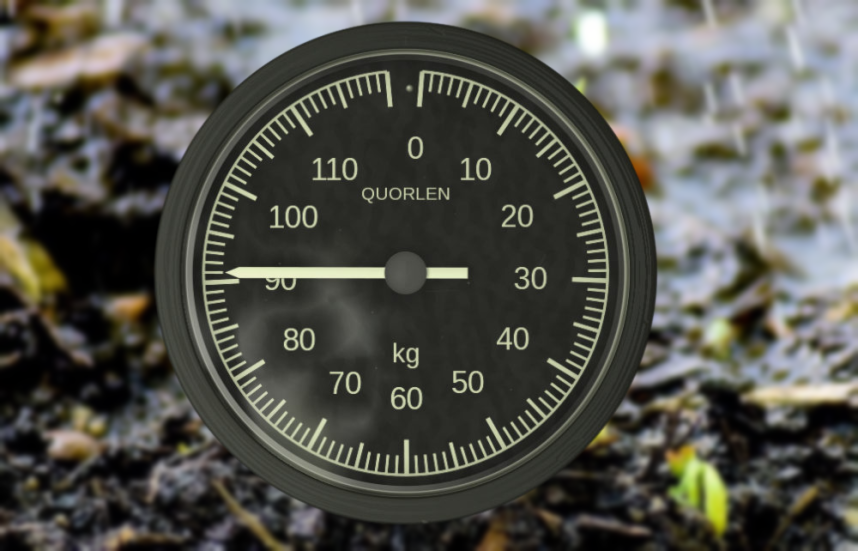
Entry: 91 kg
